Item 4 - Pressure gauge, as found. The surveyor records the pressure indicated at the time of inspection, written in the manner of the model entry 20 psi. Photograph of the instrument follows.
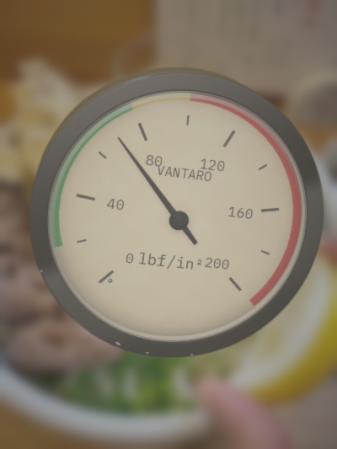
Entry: 70 psi
